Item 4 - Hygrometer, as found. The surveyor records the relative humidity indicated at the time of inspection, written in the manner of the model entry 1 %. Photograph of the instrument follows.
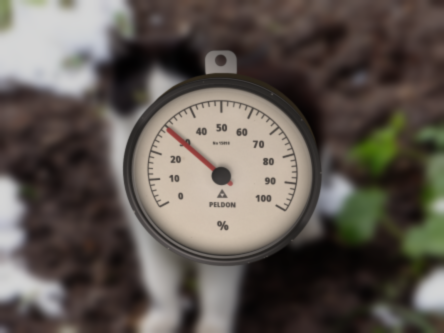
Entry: 30 %
